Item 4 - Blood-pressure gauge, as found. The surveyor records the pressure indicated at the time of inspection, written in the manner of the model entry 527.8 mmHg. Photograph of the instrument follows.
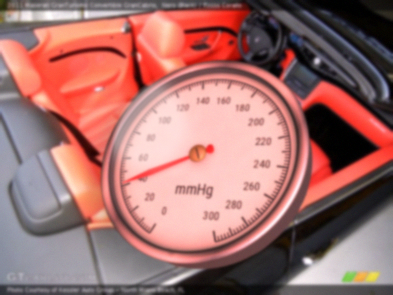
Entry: 40 mmHg
